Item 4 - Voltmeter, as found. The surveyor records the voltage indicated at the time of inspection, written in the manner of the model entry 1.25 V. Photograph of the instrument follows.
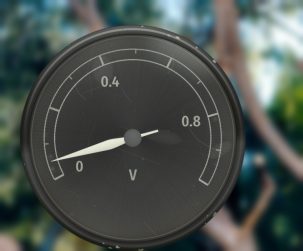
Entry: 0.05 V
